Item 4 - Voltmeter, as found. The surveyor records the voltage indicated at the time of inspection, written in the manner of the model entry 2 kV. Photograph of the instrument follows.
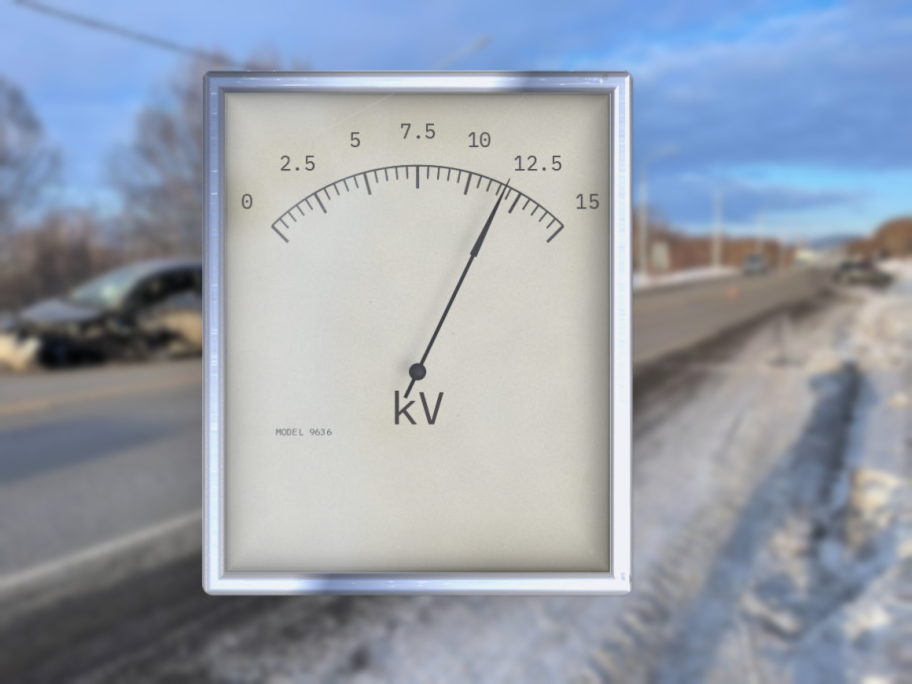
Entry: 11.75 kV
